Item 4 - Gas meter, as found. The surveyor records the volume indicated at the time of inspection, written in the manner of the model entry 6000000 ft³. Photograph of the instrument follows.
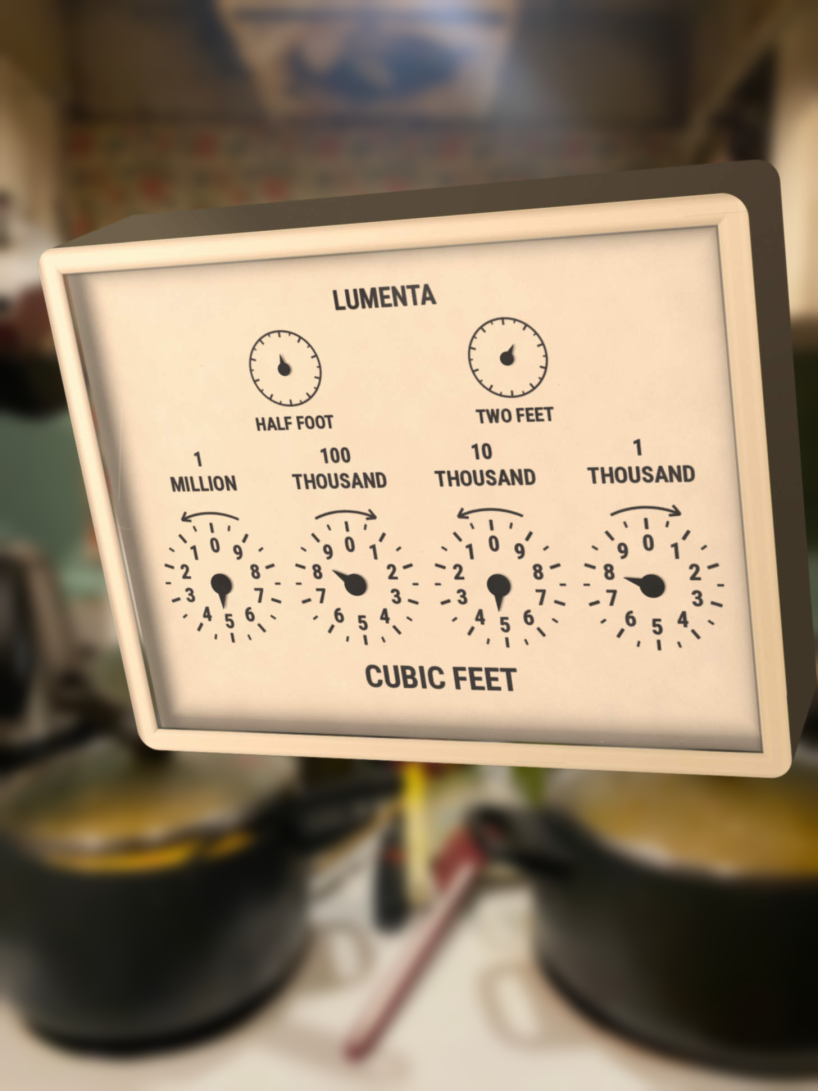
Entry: 484800 ft³
